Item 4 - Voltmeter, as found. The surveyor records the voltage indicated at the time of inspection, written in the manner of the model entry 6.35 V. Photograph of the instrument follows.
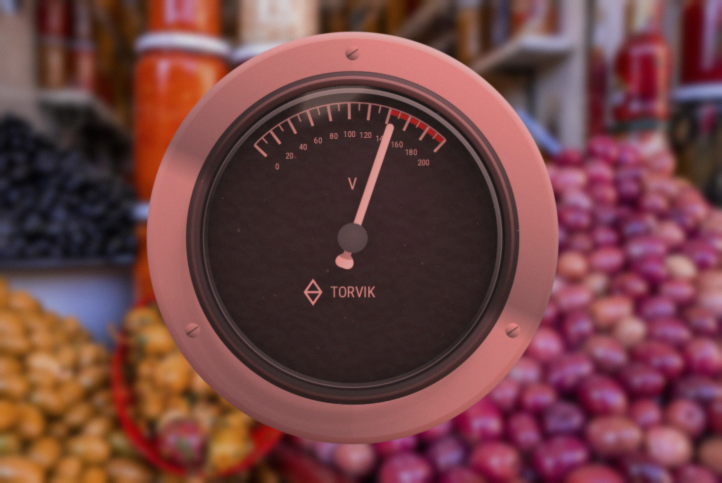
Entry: 145 V
